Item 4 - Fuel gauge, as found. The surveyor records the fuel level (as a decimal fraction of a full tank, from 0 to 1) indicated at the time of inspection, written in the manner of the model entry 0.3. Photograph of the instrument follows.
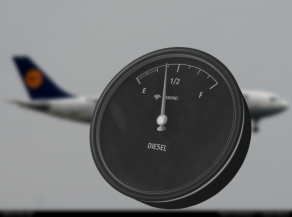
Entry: 0.375
